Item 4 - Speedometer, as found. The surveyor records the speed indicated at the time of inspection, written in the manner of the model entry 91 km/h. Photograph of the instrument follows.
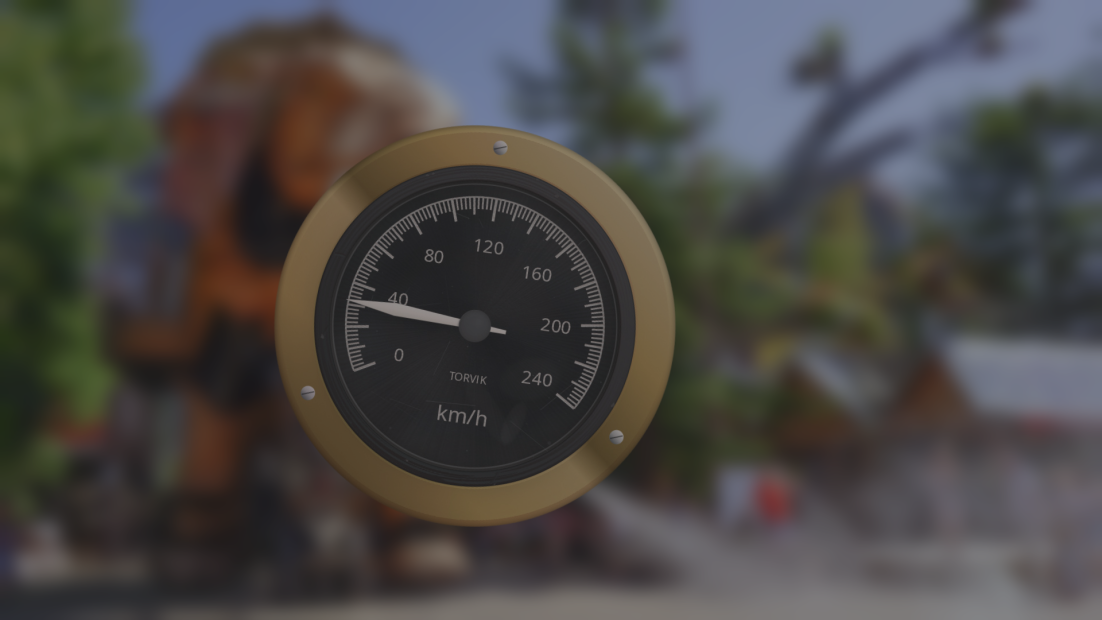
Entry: 32 km/h
